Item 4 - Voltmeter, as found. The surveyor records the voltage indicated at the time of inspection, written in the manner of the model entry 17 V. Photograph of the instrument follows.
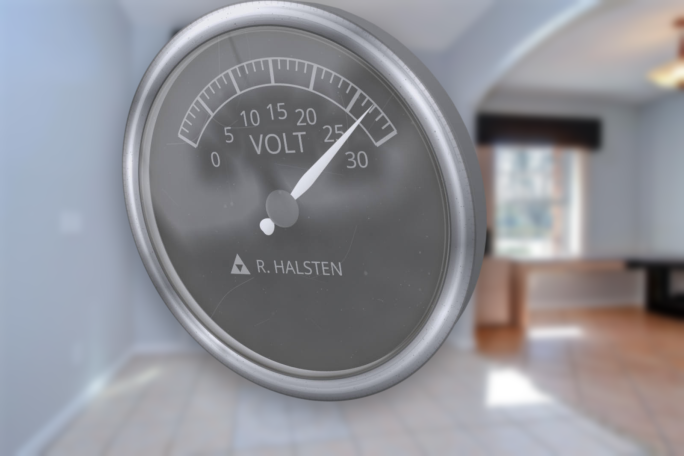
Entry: 27 V
